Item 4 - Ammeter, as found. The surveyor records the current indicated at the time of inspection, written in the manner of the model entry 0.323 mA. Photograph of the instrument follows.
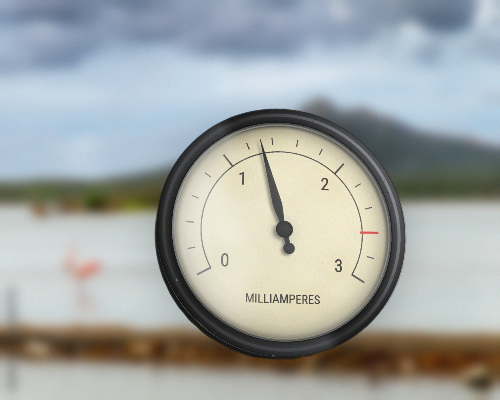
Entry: 1.3 mA
